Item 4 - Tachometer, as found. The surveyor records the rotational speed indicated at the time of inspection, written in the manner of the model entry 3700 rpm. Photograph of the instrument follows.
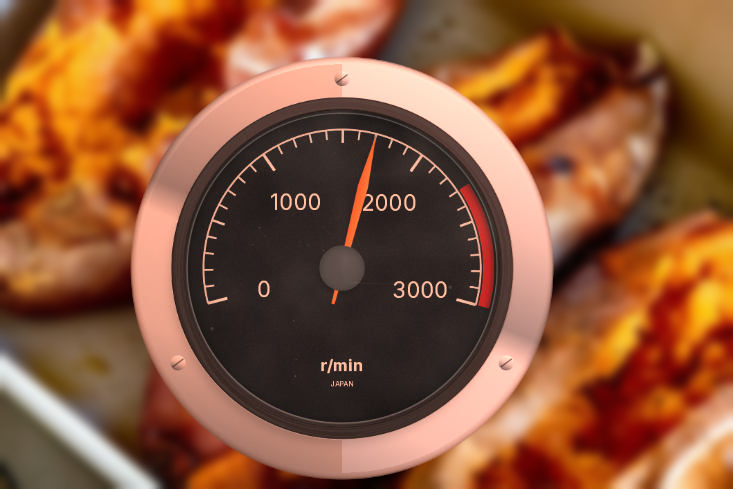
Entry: 1700 rpm
